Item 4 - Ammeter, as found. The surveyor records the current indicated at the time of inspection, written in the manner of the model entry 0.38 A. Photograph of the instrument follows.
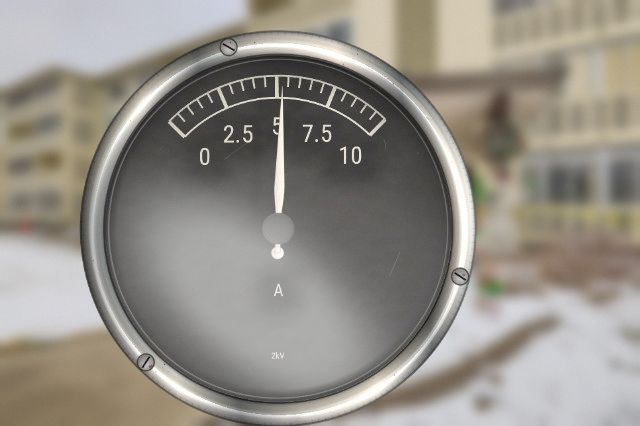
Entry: 5.25 A
